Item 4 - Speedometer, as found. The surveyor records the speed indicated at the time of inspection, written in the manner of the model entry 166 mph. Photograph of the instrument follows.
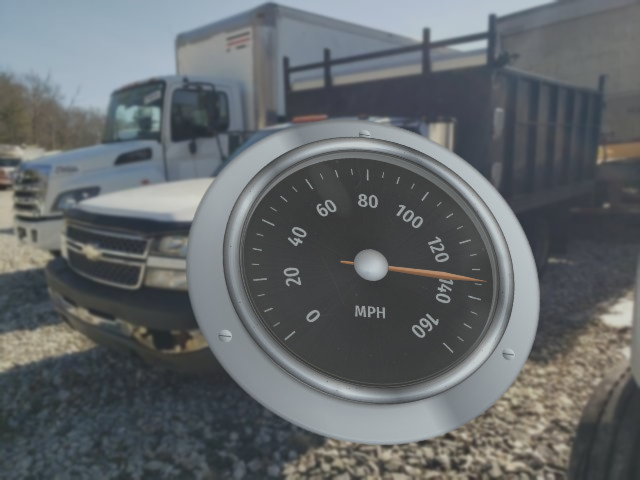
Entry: 135 mph
